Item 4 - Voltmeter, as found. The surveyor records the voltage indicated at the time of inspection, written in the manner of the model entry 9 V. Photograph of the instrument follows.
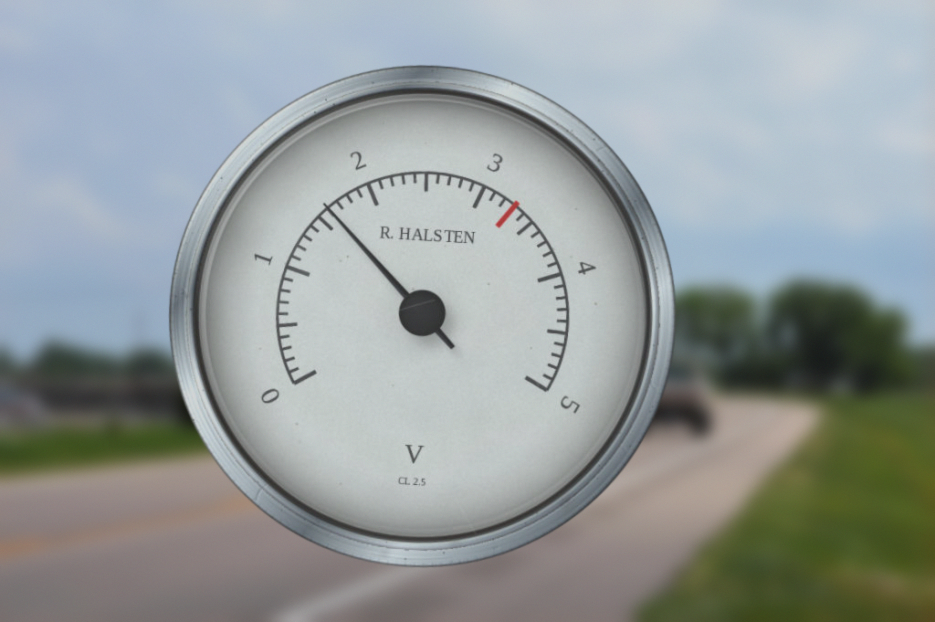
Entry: 1.6 V
